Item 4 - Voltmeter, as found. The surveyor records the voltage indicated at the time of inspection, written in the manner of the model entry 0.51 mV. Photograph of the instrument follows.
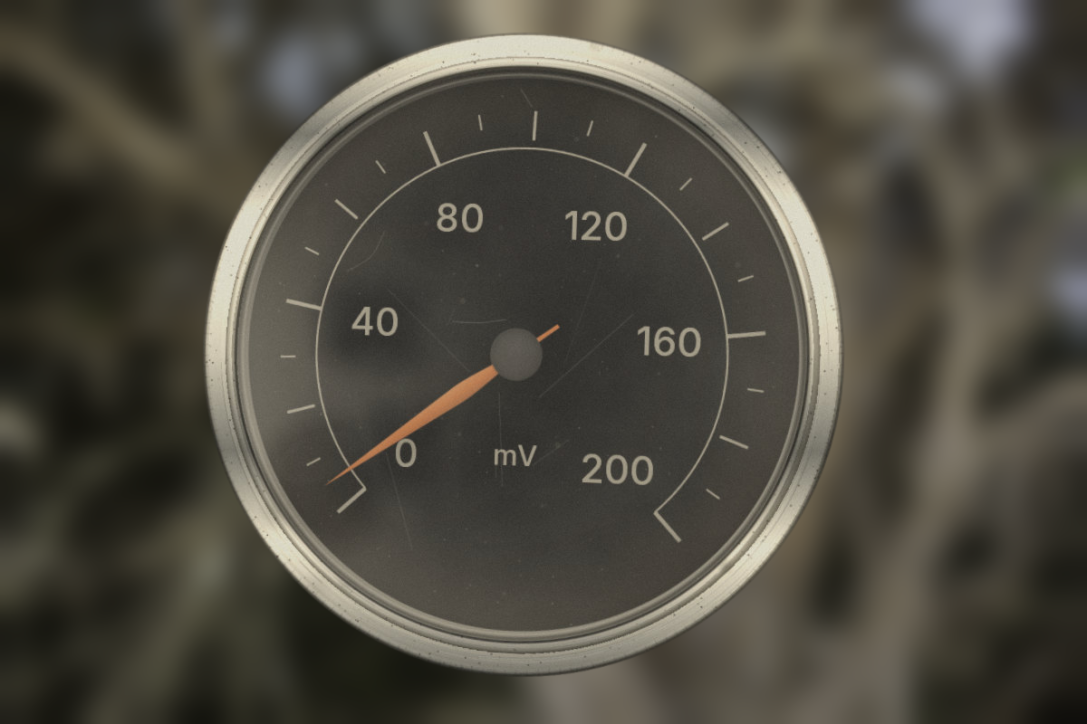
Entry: 5 mV
